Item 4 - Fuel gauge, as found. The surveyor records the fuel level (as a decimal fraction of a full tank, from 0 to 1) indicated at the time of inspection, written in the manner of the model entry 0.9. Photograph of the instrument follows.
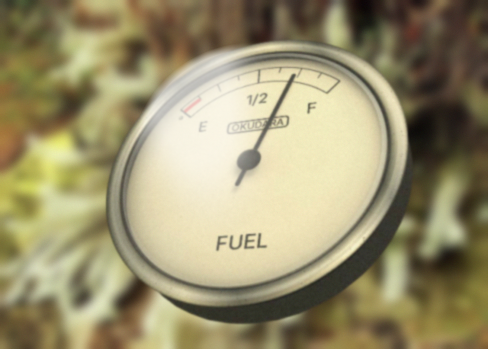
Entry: 0.75
